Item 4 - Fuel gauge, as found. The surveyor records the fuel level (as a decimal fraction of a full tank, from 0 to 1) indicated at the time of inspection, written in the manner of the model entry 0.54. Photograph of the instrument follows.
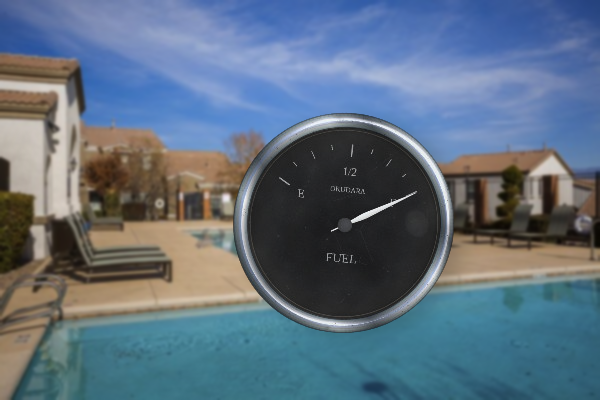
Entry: 1
